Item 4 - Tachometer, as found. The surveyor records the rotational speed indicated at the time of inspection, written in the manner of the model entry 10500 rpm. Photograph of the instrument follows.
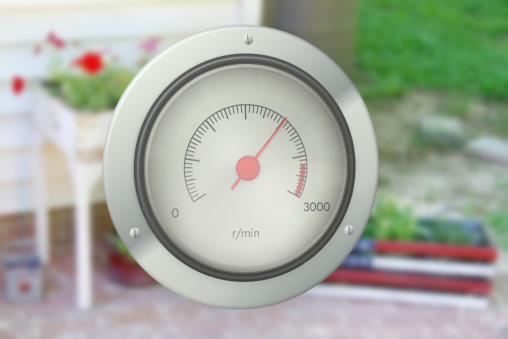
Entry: 2000 rpm
